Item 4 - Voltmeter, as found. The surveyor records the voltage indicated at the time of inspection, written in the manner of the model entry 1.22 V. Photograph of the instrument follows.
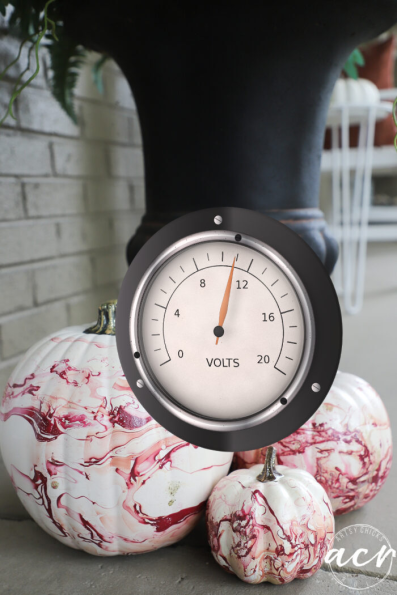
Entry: 11 V
